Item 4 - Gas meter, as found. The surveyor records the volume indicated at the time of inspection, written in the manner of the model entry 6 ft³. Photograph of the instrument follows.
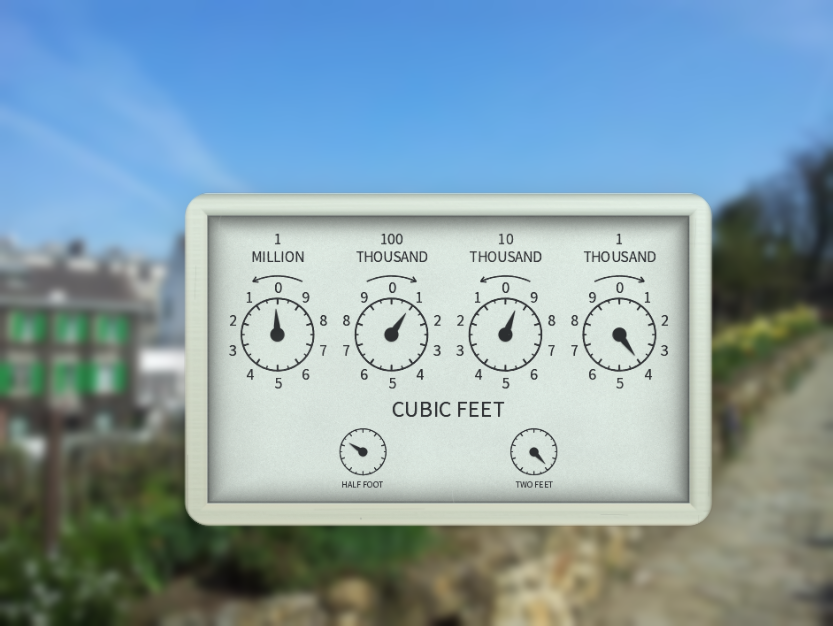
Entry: 9400 ft³
